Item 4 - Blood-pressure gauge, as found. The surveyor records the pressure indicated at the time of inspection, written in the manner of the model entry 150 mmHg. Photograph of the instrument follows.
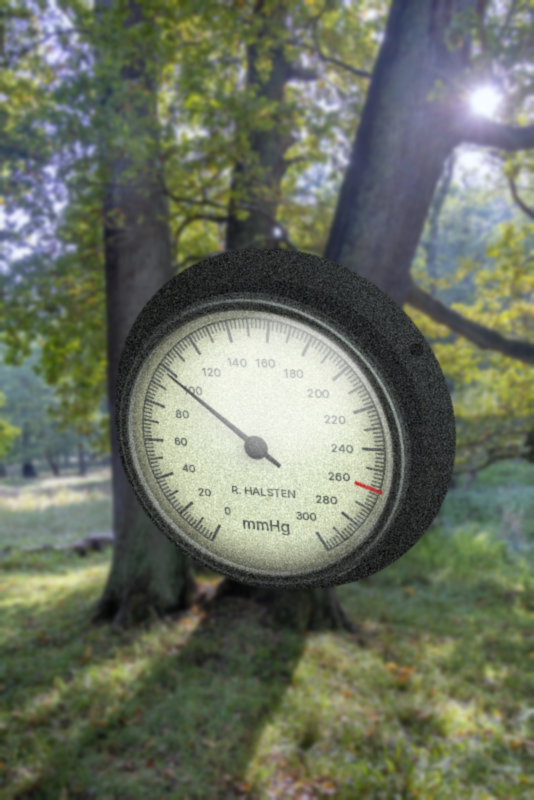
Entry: 100 mmHg
